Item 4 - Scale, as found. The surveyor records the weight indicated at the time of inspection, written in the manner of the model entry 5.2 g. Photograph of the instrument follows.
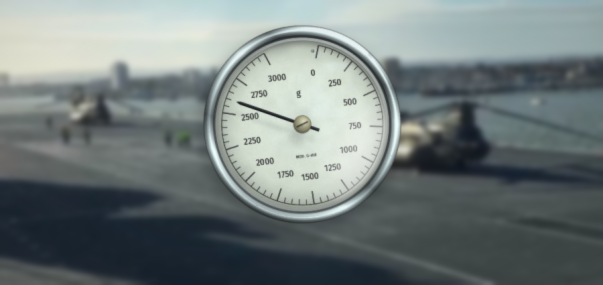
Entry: 2600 g
